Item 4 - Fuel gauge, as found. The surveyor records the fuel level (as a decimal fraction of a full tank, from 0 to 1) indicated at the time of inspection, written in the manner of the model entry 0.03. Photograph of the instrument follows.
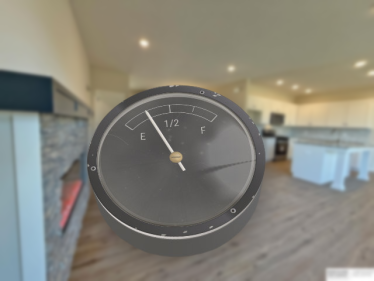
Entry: 0.25
